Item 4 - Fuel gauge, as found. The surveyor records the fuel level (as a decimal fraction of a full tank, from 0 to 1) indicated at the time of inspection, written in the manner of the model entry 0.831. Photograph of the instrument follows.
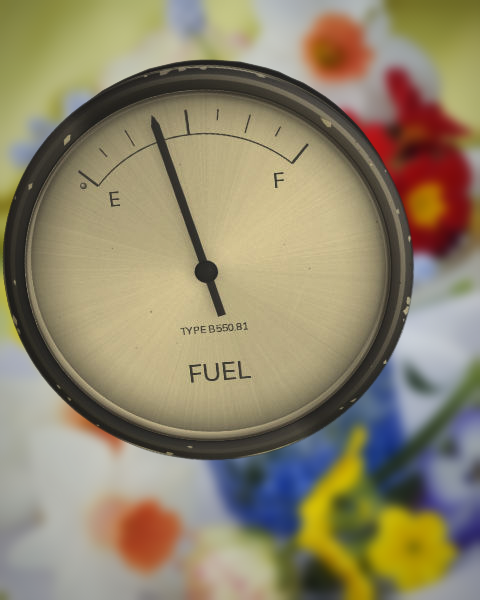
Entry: 0.375
